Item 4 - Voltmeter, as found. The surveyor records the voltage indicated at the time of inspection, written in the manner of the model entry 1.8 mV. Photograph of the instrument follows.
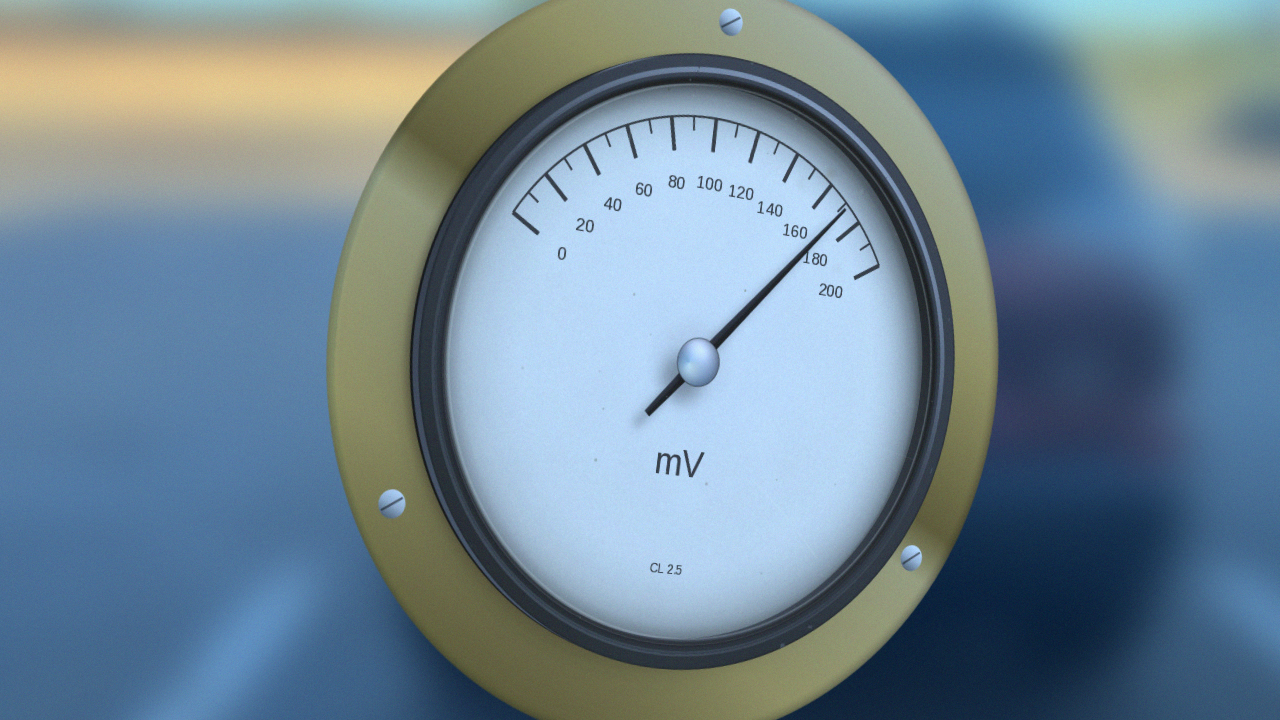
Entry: 170 mV
